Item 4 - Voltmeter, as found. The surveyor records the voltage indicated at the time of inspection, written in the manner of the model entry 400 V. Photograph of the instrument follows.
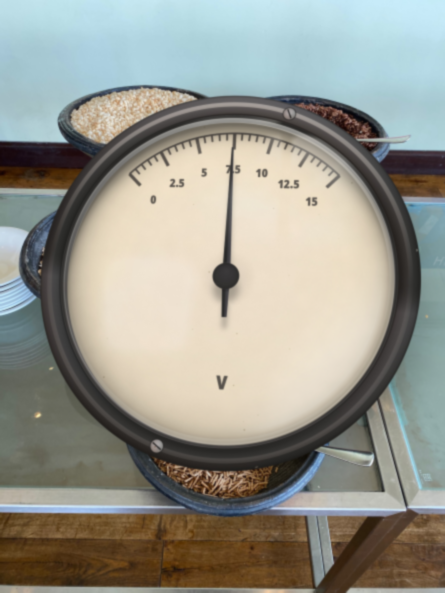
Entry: 7.5 V
